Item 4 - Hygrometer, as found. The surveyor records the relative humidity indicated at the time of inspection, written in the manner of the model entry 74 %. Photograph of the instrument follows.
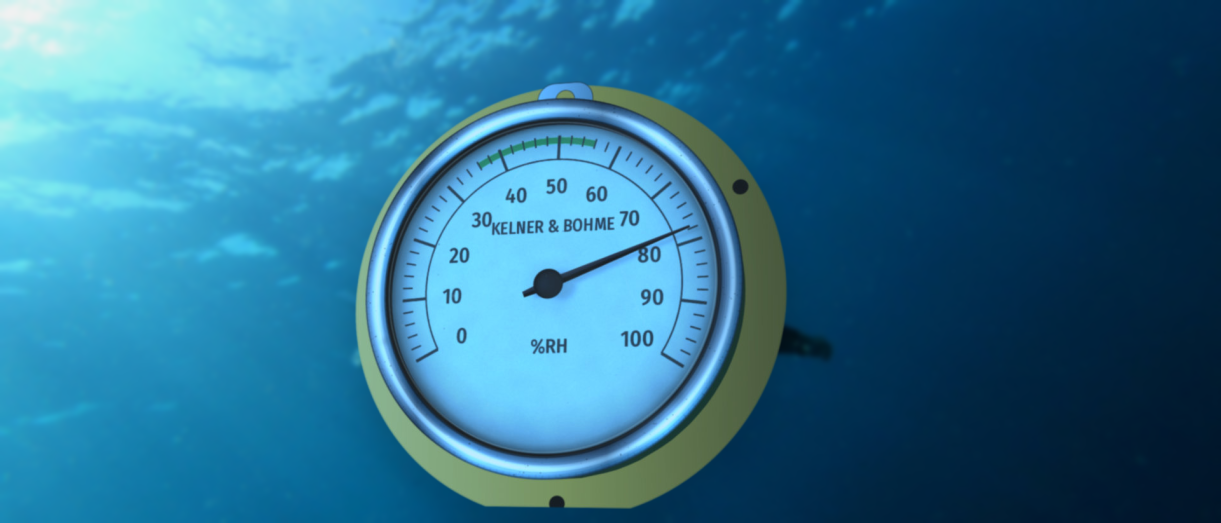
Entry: 78 %
